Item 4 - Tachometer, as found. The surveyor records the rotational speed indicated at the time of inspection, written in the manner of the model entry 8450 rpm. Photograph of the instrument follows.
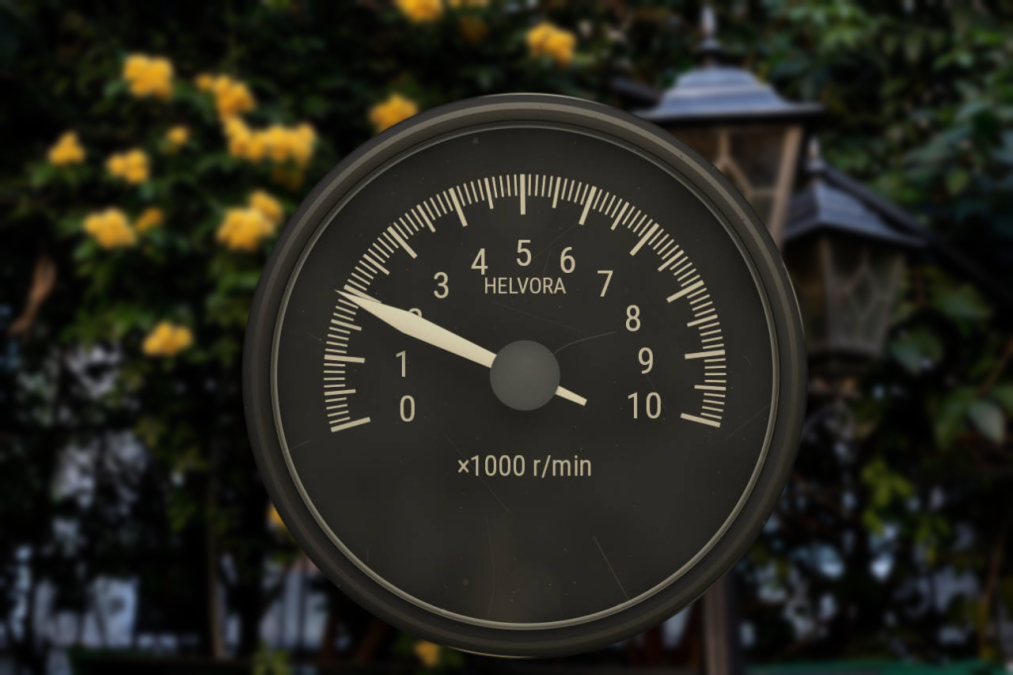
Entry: 1900 rpm
